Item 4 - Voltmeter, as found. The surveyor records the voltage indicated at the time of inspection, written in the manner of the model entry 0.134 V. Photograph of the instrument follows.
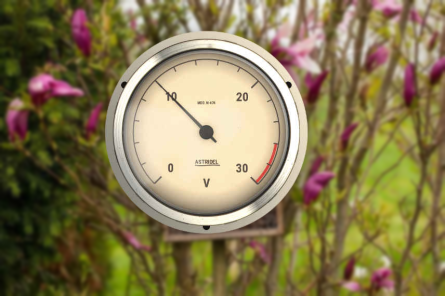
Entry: 10 V
